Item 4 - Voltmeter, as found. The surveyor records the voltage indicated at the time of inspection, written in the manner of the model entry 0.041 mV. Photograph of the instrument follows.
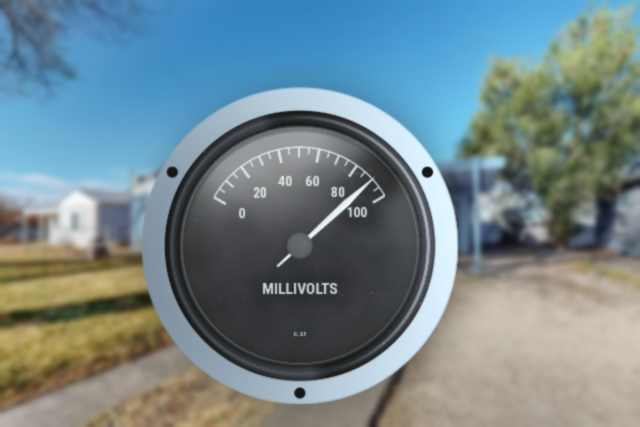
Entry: 90 mV
